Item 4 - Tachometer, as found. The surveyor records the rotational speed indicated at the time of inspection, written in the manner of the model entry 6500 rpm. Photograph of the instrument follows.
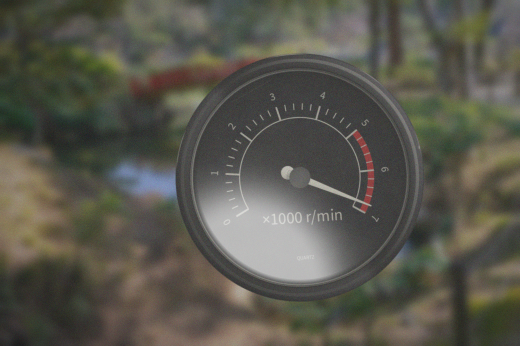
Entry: 6800 rpm
